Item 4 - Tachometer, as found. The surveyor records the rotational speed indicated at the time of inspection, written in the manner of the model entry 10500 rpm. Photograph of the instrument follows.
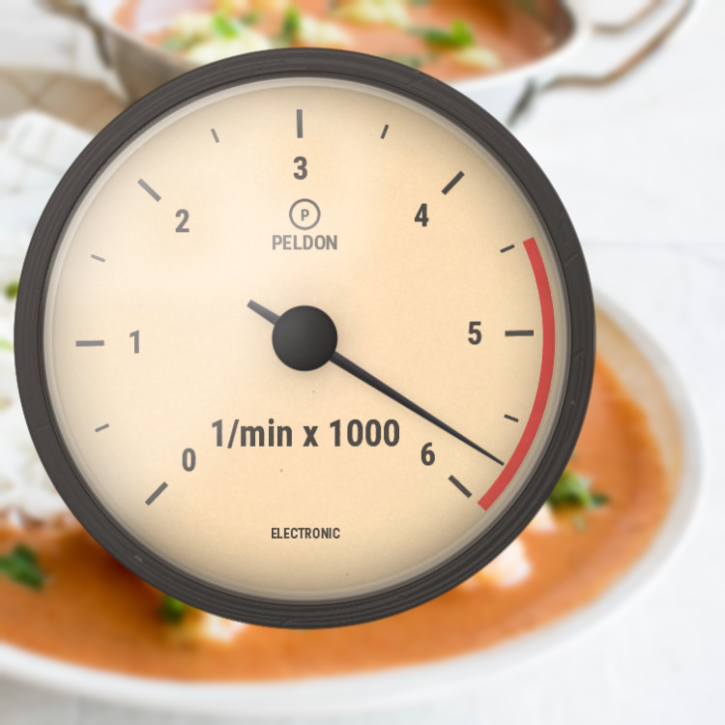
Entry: 5750 rpm
